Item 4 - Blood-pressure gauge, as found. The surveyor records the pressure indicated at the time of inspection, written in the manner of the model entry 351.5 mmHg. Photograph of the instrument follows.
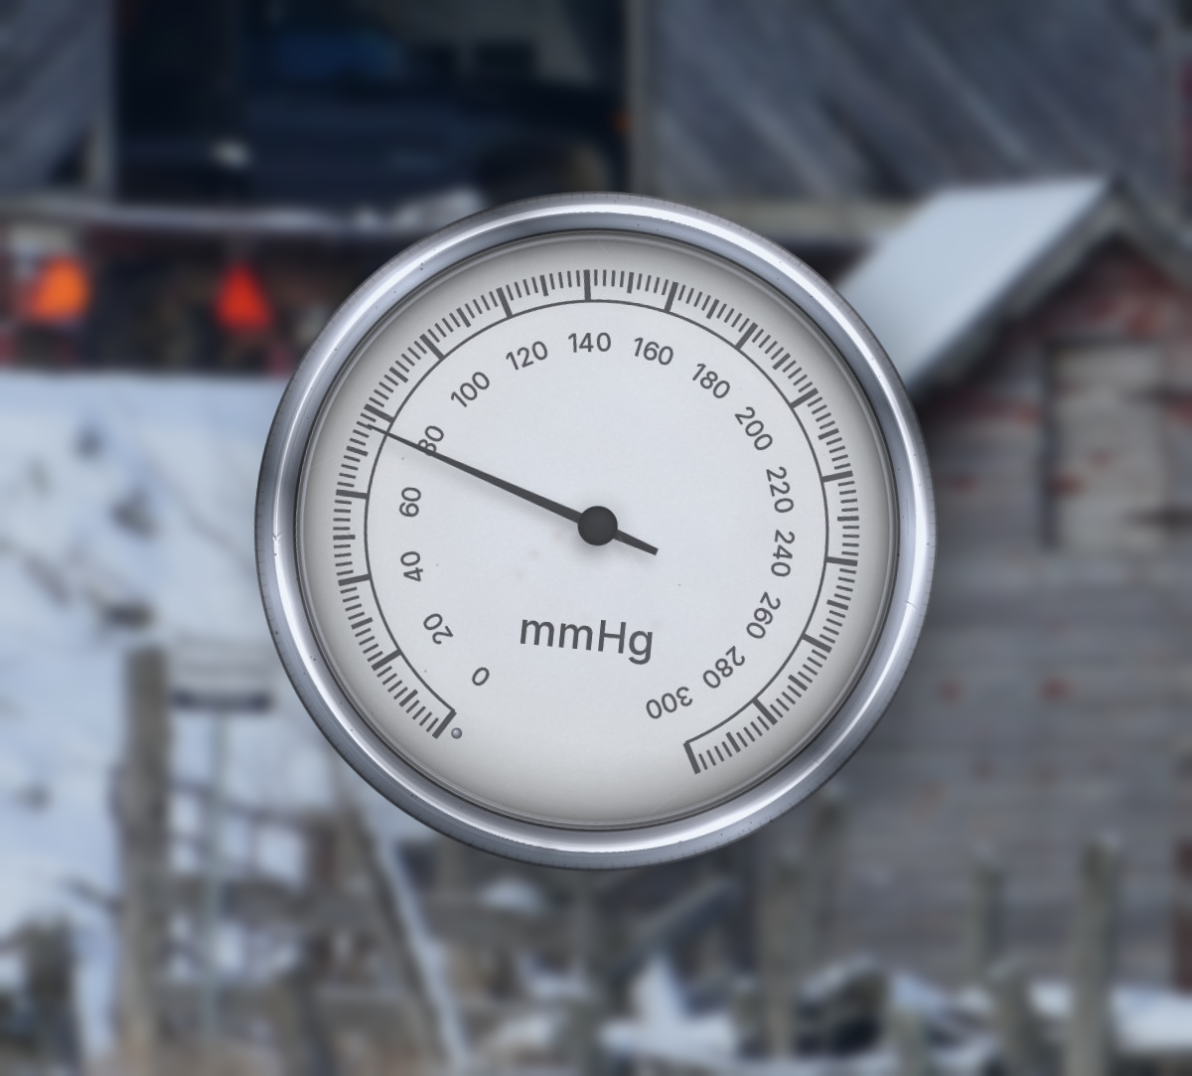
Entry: 76 mmHg
